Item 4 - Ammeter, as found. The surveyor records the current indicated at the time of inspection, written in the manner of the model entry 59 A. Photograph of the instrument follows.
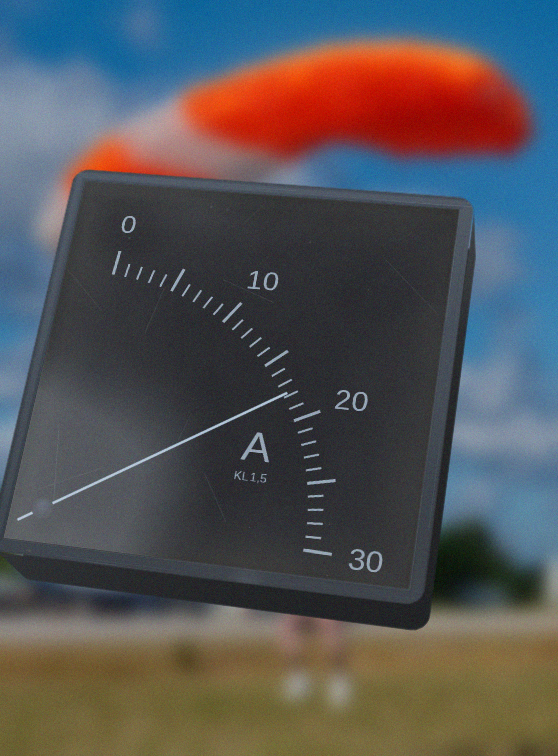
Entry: 18 A
